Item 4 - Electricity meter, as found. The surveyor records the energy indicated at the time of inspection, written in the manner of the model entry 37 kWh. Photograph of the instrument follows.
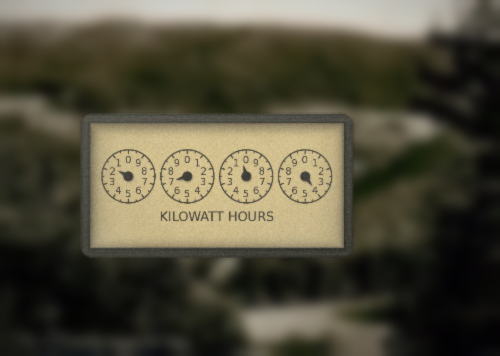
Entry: 1704 kWh
